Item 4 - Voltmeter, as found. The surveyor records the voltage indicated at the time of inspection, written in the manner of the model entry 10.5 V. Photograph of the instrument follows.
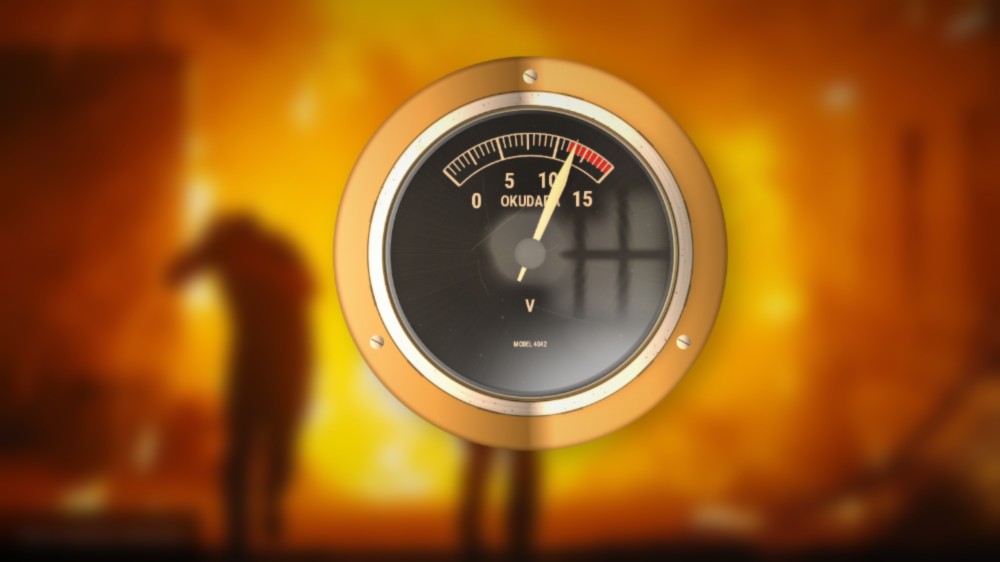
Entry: 11.5 V
